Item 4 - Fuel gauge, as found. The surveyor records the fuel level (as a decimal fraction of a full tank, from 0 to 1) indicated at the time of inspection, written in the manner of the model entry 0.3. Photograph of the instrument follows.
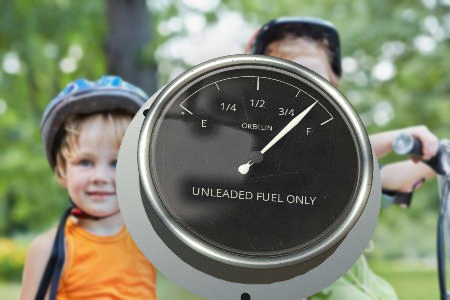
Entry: 0.875
